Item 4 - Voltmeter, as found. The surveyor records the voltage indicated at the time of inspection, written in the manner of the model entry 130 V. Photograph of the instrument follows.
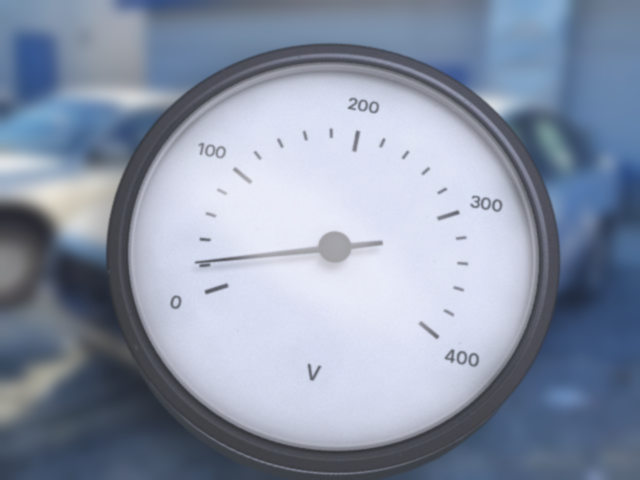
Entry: 20 V
